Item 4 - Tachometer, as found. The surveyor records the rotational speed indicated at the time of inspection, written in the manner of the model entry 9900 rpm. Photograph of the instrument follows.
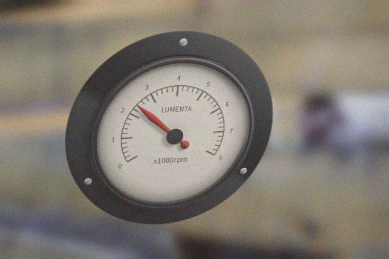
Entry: 2400 rpm
